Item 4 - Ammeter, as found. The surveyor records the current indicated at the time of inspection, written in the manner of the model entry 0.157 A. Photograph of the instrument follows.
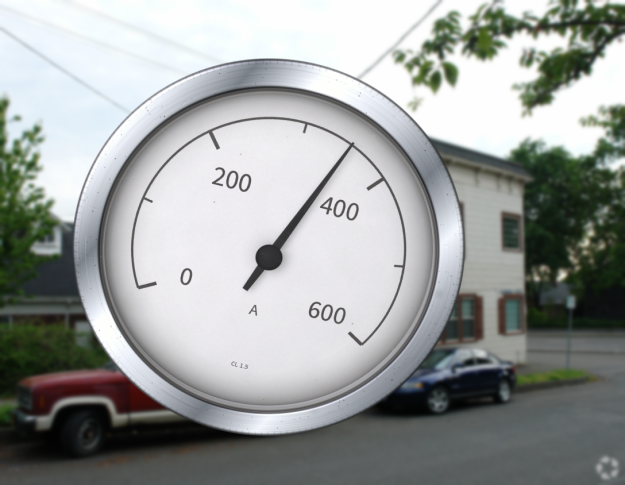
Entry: 350 A
